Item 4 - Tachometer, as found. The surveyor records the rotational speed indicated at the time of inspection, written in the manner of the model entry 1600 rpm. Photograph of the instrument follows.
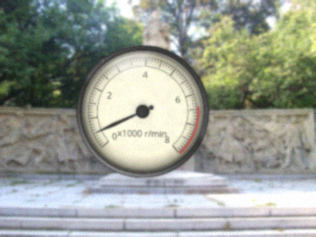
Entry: 500 rpm
